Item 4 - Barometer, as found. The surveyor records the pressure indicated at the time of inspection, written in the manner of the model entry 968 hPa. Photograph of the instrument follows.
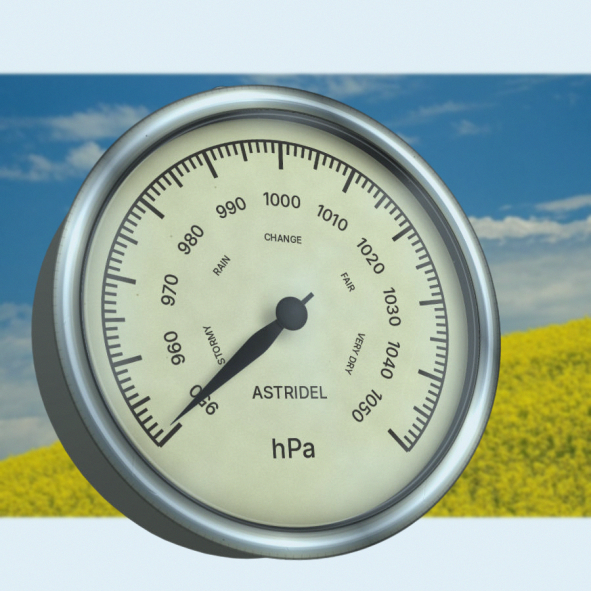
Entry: 951 hPa
